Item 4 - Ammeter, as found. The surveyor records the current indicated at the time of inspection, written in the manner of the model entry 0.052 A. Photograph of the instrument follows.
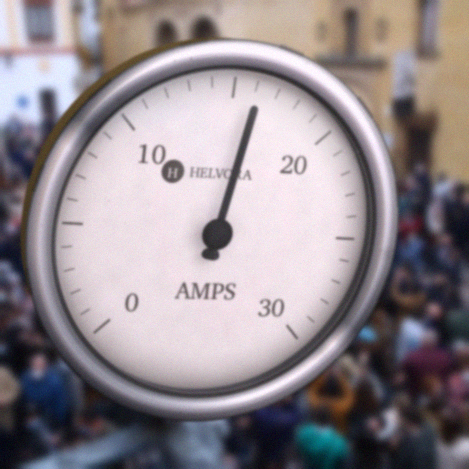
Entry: 16 A
